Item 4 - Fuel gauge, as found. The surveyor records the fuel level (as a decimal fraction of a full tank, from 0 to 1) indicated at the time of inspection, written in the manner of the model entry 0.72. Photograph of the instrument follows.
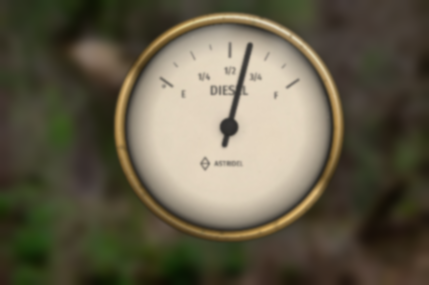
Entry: 0.625
